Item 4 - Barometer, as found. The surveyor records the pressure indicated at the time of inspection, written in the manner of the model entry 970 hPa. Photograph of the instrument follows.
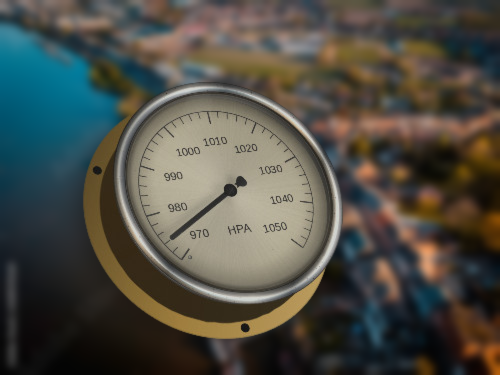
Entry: 974 hPa
